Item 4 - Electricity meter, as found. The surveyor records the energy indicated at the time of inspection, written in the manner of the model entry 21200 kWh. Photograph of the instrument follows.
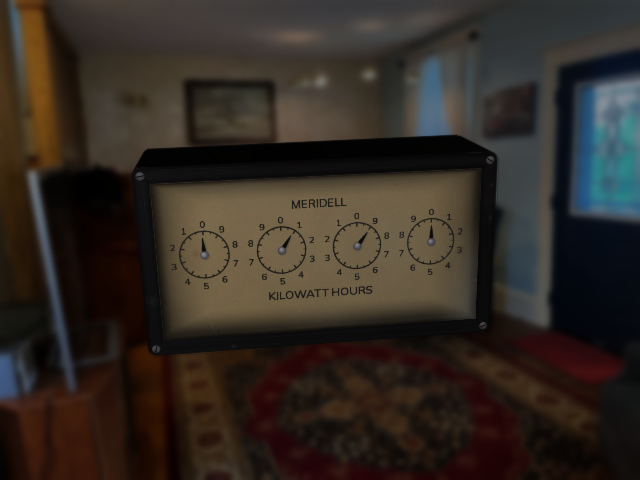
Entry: 90 kWh
